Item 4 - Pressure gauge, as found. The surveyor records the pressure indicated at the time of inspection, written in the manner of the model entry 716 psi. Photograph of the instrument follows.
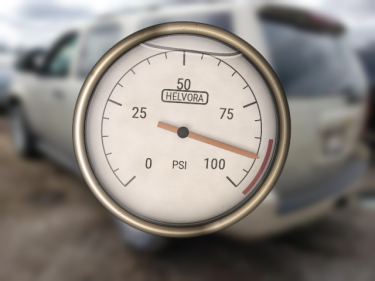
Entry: 90 psi
